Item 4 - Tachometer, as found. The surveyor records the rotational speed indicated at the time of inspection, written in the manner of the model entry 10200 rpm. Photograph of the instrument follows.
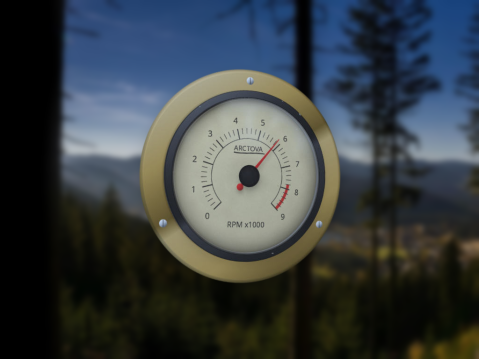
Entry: 5800 rpm
